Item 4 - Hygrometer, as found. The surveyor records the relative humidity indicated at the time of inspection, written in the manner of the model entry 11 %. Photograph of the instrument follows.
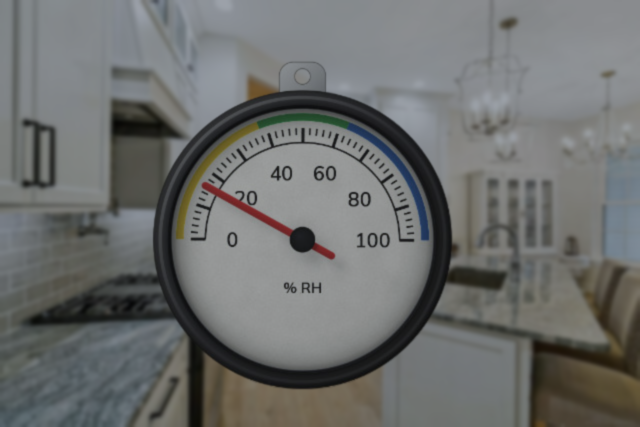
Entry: 16 %
